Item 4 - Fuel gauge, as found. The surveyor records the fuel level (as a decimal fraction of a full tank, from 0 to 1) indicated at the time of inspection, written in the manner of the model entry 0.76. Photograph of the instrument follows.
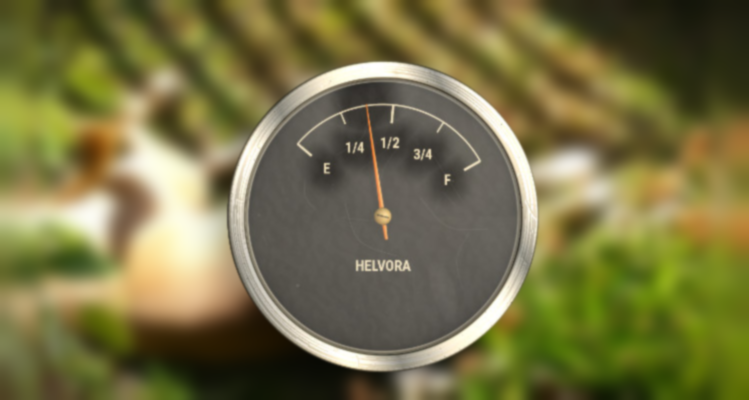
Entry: 0.375
